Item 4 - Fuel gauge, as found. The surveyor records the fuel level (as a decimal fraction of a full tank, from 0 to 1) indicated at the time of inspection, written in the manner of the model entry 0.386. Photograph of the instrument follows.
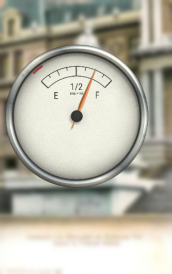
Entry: 0.75
